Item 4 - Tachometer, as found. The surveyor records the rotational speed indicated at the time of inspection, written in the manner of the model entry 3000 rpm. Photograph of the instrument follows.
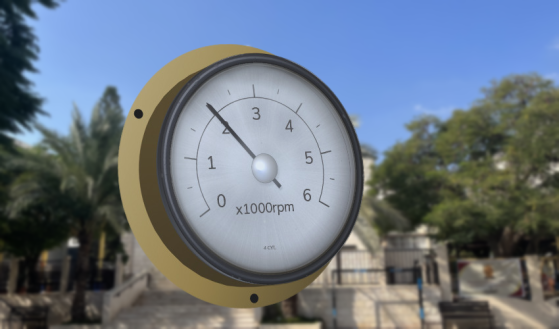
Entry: 2000 rpm
